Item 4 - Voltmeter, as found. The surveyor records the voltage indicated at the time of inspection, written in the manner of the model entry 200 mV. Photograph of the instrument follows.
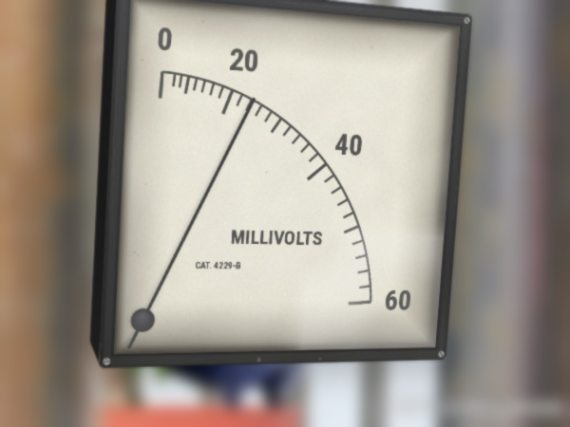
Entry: 24 mV
